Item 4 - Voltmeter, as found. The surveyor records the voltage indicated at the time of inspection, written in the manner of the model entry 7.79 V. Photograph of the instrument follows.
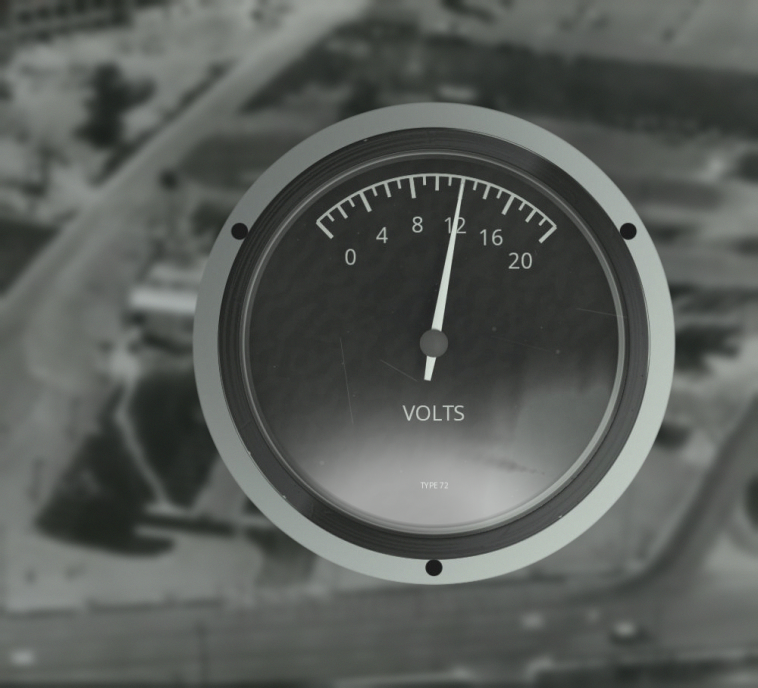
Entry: 12 V
